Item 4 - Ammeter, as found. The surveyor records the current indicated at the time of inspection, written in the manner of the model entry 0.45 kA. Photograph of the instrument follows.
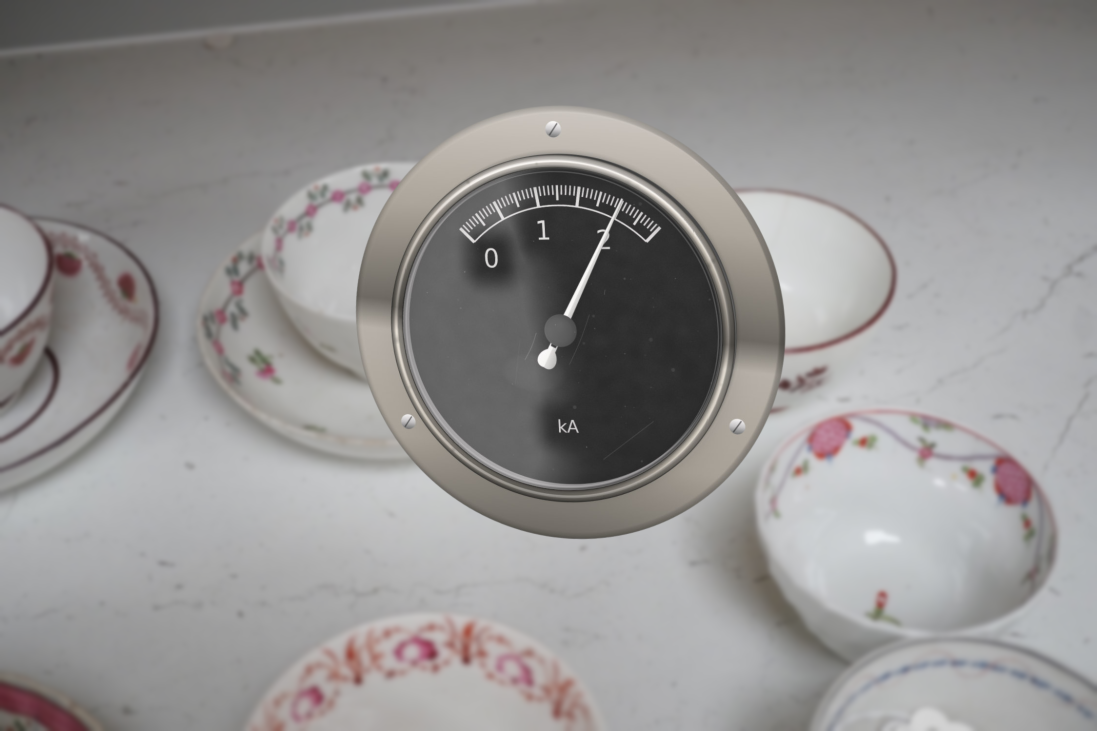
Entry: 2 kA
